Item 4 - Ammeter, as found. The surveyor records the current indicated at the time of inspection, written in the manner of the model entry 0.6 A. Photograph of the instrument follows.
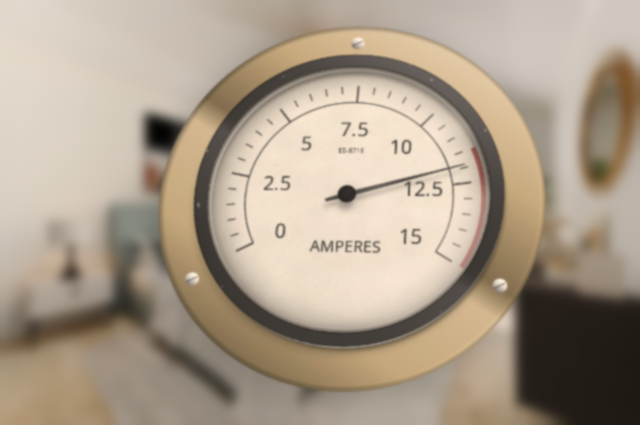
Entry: 12 A
